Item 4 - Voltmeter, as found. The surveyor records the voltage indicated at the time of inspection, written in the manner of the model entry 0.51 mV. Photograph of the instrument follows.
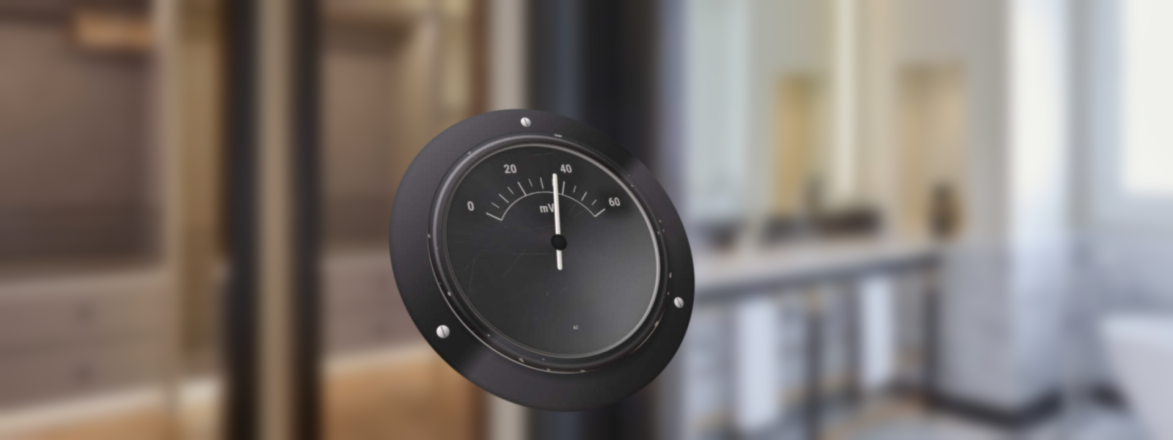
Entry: 35 mV
